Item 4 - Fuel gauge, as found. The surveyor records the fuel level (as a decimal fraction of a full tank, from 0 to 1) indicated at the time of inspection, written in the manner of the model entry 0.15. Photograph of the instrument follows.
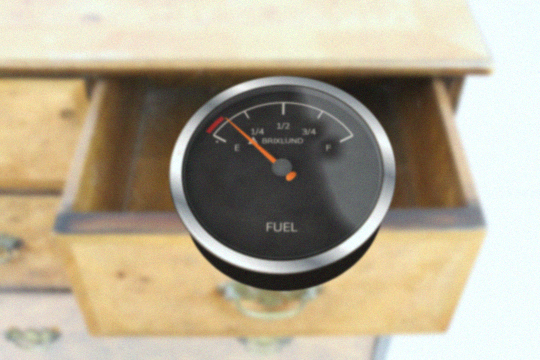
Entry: 0.125
